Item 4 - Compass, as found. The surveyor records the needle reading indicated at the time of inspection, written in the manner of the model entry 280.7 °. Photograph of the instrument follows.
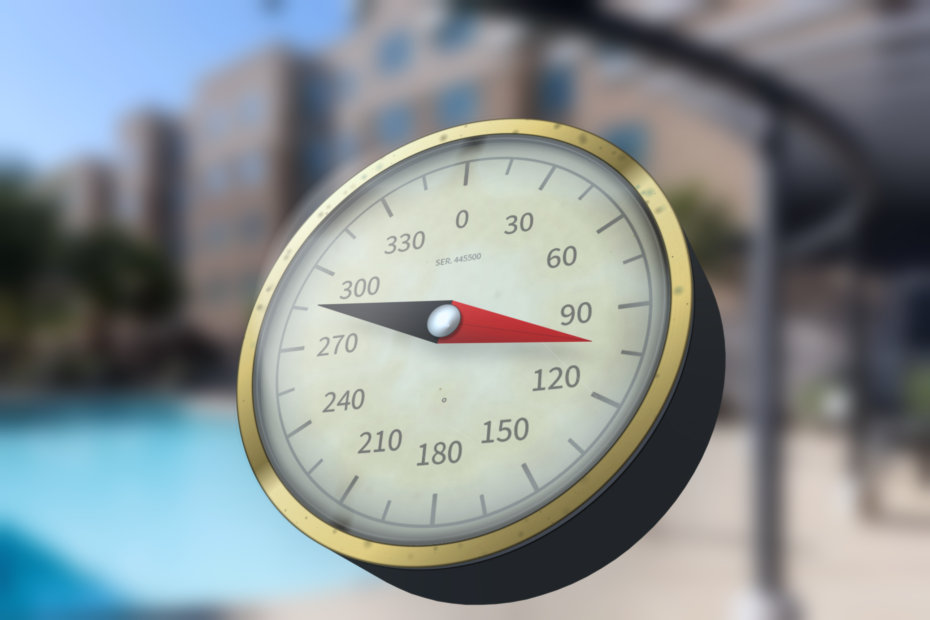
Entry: 105 °
